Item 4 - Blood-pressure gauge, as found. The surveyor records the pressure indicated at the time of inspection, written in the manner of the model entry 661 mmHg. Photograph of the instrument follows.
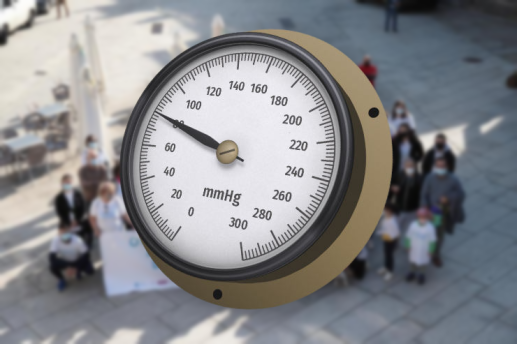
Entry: 80 mmHg
